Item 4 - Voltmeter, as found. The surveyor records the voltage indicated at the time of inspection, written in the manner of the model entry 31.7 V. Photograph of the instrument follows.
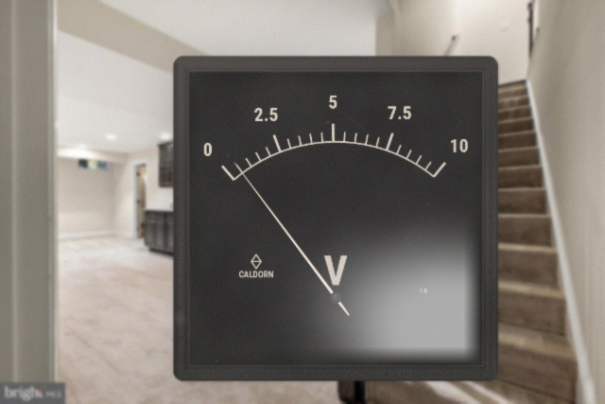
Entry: 0.5 V
